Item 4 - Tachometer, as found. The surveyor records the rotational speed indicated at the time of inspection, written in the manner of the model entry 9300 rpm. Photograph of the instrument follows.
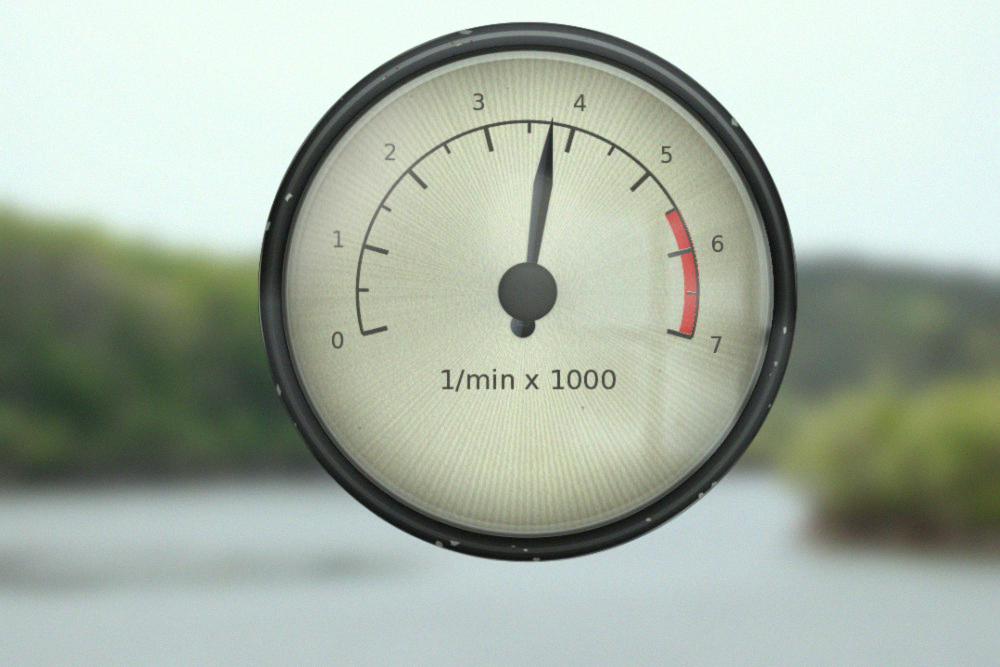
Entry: 3750 rpm
